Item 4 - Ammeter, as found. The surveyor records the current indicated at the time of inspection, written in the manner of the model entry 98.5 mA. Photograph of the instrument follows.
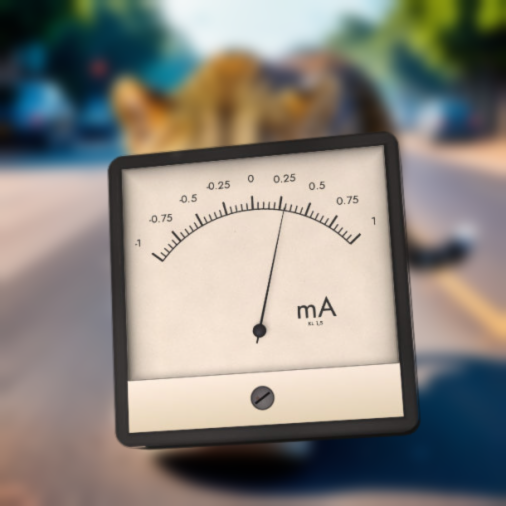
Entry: 0.3 mA
